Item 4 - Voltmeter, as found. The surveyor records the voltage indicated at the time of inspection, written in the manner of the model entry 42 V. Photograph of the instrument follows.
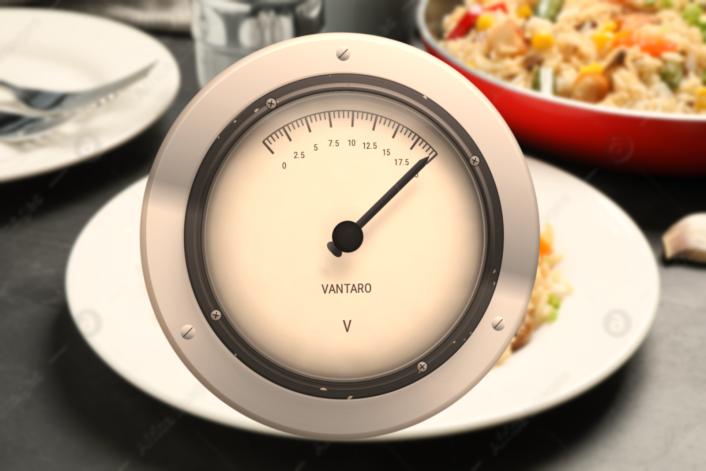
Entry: 19.5 V
